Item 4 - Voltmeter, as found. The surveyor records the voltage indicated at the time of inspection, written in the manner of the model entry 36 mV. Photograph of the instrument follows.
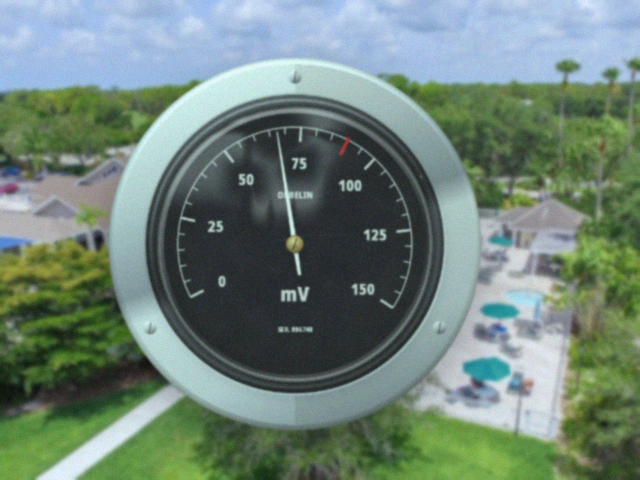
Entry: 67.5 mV
